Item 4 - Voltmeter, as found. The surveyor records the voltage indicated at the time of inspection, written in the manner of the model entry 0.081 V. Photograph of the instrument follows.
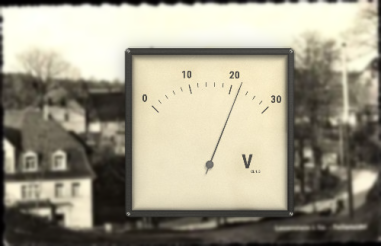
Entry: 22 V
